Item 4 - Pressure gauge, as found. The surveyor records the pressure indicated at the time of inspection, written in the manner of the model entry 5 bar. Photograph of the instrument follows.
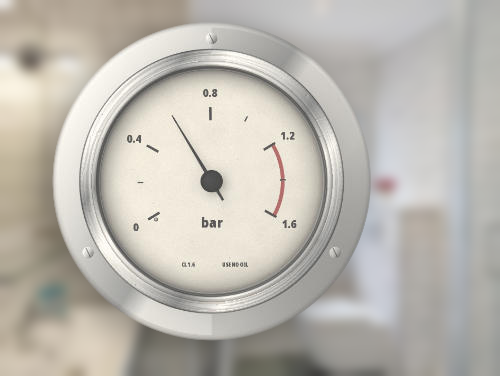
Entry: 0.6 bar
